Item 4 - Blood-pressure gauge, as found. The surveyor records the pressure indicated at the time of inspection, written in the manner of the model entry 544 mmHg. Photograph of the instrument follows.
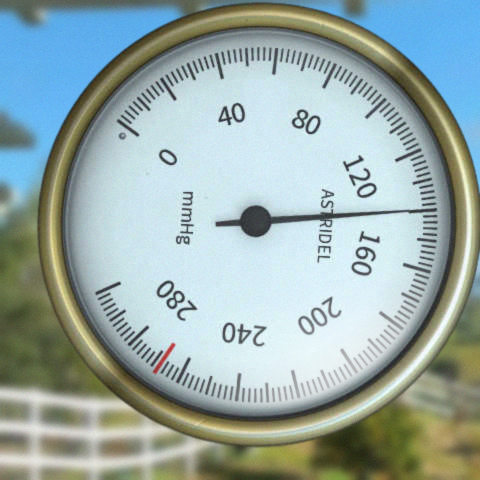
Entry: 140 mmHg
